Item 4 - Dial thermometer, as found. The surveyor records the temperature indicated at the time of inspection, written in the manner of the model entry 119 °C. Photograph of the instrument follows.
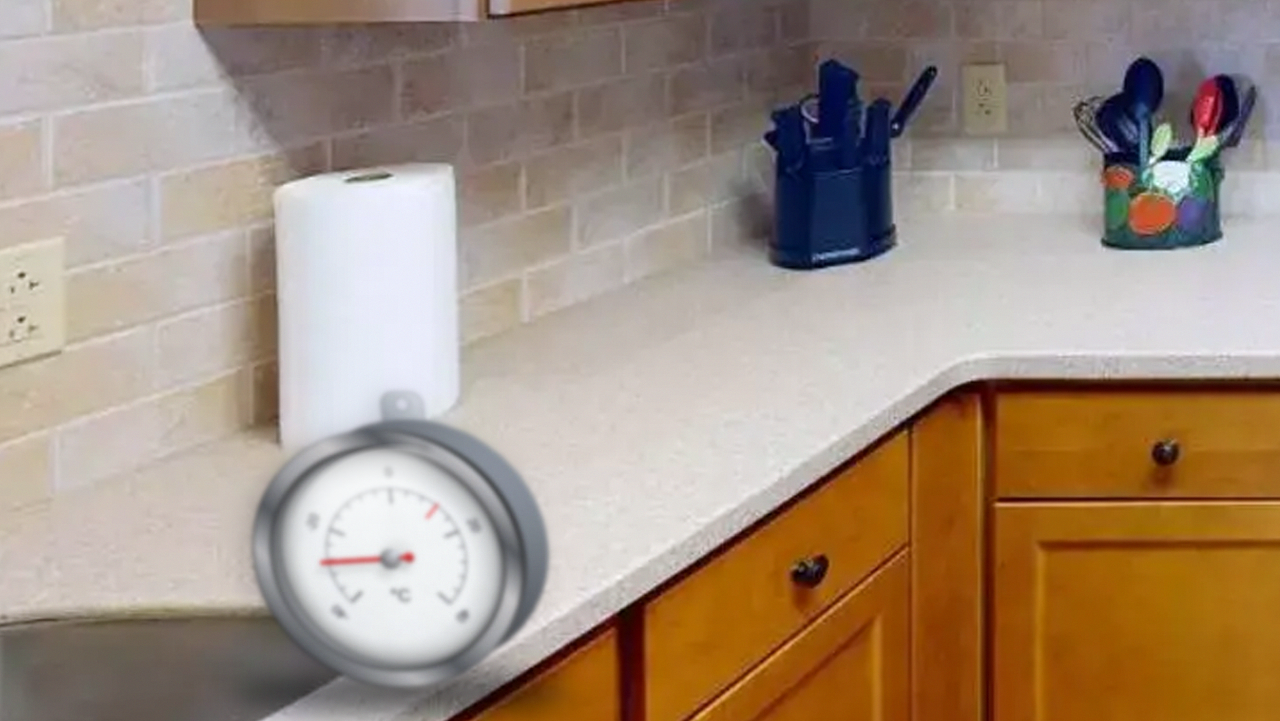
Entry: -28 °C
